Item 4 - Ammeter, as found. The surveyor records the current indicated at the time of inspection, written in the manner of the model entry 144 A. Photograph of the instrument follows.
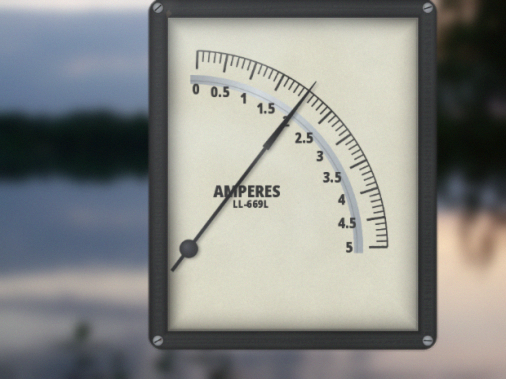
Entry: 2 A
